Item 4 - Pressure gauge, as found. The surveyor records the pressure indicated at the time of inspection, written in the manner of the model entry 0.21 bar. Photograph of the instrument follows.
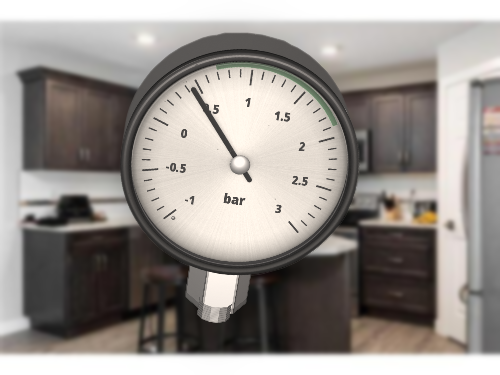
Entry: 0.45 bar
